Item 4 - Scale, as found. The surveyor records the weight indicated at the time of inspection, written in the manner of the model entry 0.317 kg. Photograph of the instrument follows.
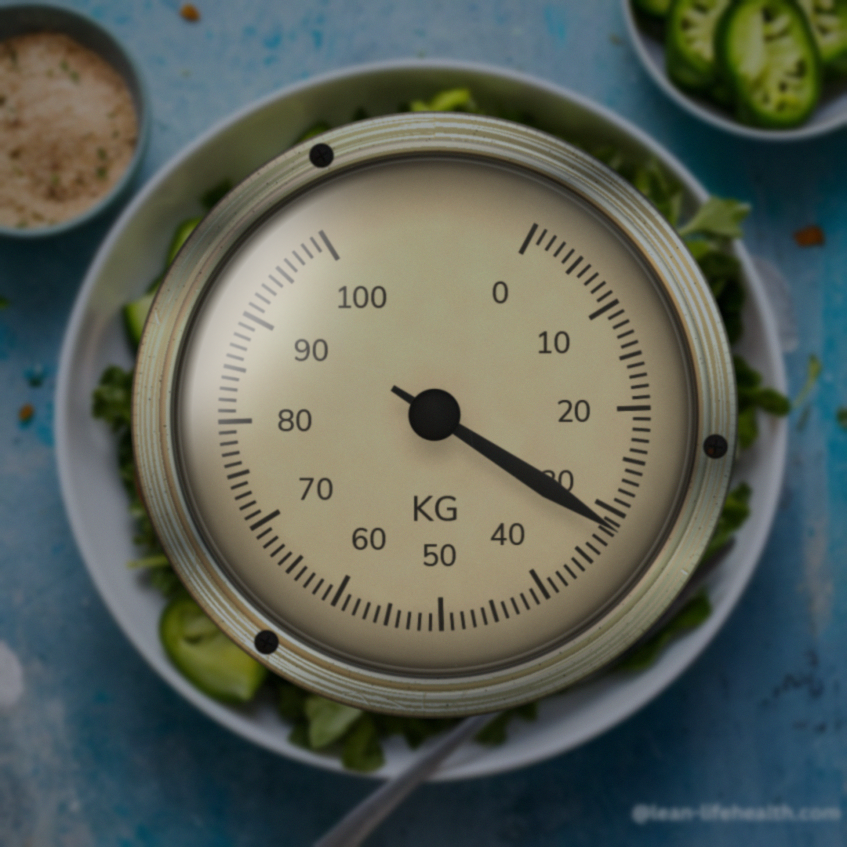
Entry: 31.5 kg
